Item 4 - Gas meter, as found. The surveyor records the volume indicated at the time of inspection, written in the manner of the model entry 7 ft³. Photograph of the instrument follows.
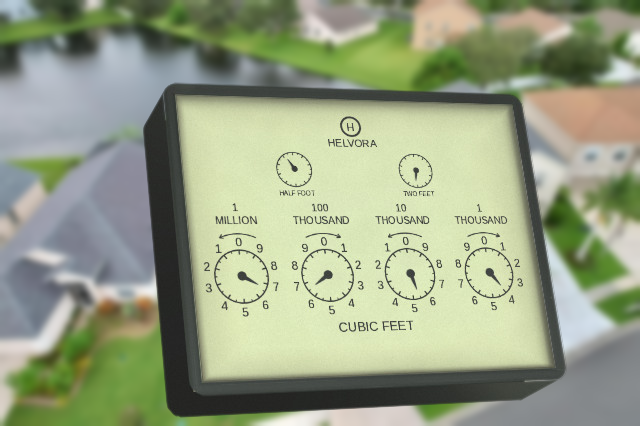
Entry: 665400 ft³
